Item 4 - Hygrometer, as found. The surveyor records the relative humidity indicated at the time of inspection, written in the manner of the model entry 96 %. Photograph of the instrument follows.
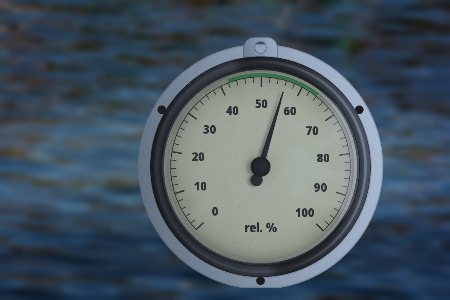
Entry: 56 %
